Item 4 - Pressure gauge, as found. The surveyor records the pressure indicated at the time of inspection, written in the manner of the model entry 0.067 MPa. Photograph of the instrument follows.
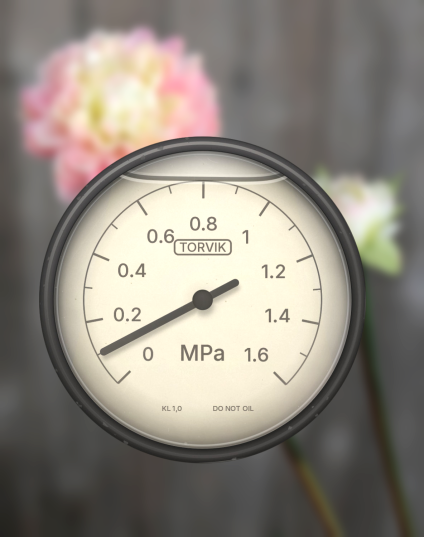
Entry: 0.1 MPa
